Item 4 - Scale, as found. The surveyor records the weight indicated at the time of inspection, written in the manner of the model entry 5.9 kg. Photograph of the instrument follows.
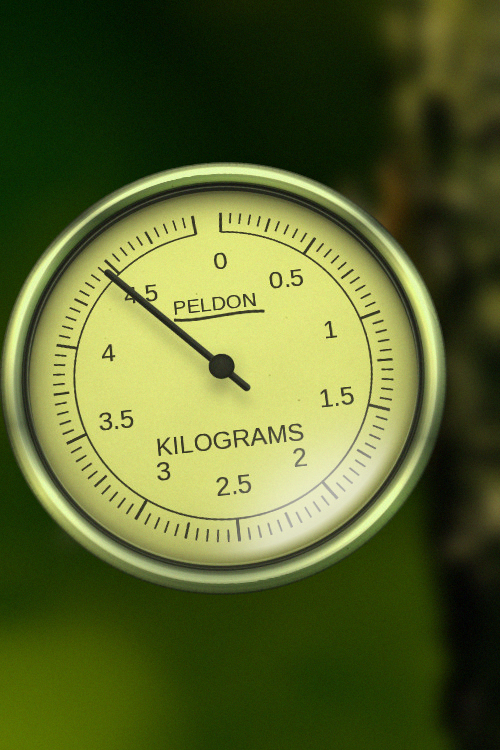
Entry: 4.45 kg
